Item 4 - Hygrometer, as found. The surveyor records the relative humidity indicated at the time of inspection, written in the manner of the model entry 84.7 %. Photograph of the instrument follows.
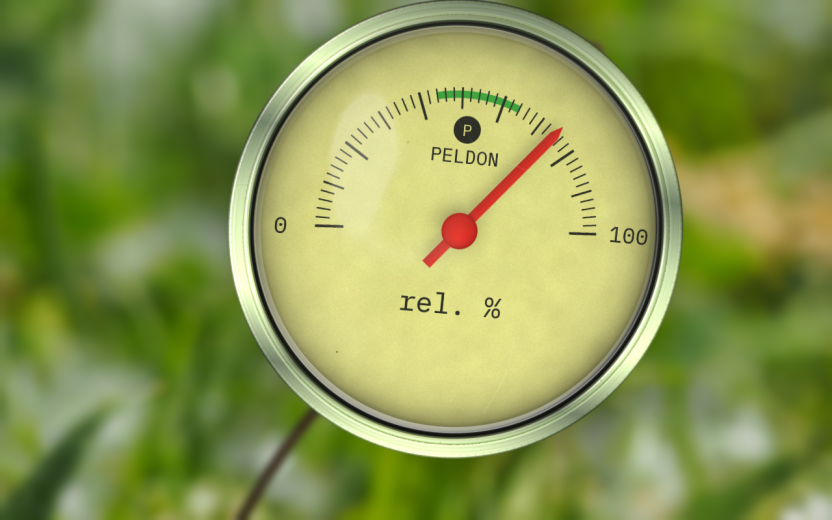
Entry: 74 %
